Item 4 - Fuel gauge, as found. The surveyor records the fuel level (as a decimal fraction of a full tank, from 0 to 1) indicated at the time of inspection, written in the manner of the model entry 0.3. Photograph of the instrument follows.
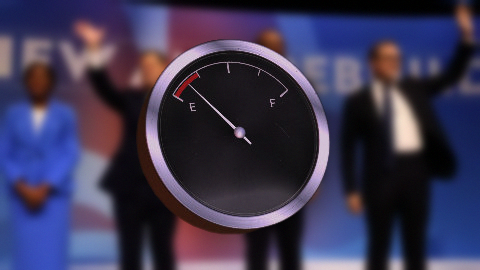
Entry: 0.125
